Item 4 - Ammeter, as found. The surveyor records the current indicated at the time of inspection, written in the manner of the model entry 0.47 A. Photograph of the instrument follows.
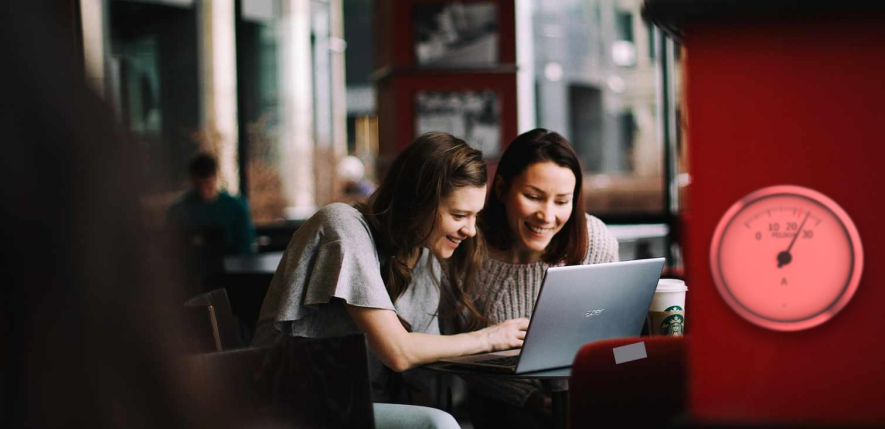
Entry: 25 A
